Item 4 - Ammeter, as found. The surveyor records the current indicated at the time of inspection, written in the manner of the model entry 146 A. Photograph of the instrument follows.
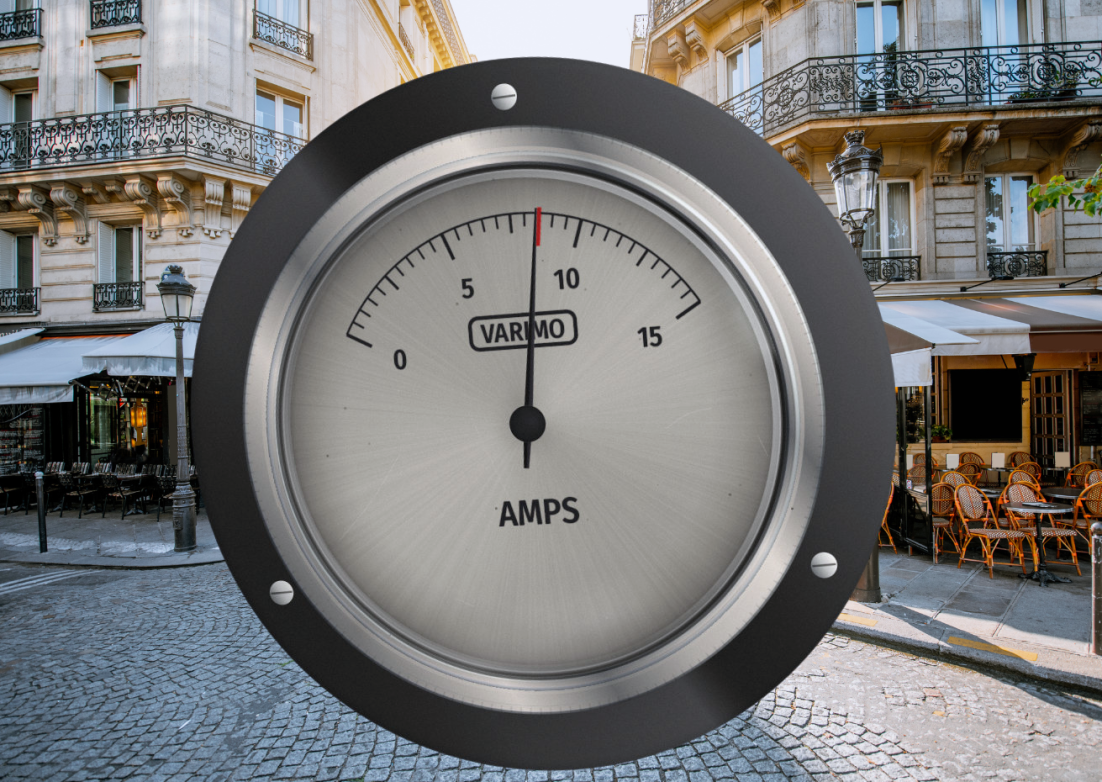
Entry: 8.5 A
